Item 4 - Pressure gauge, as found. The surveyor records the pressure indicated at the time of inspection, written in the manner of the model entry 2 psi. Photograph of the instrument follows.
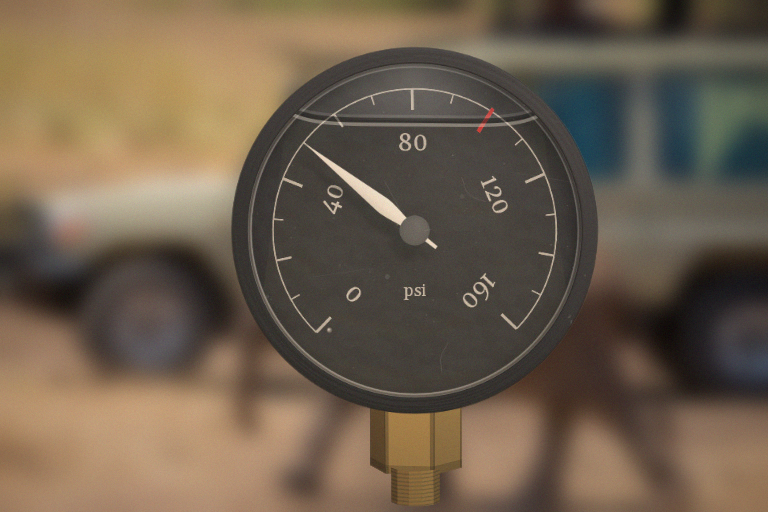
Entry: 50 psi
